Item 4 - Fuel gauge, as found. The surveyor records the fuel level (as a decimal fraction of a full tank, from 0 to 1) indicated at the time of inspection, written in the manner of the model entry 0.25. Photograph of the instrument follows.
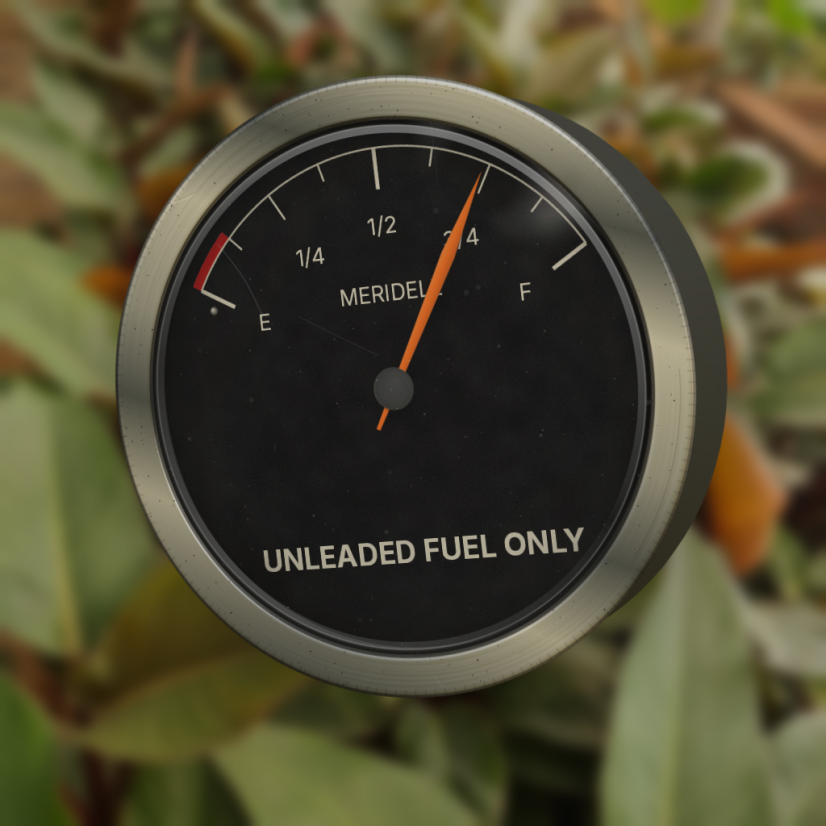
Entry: 0.75
